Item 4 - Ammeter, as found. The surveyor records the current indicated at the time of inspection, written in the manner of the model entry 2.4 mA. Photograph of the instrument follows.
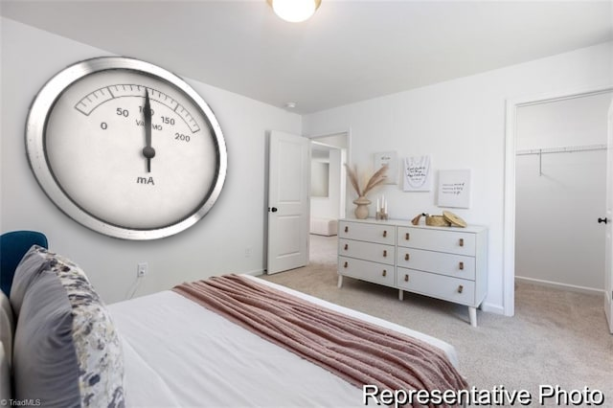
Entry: 100 mA
